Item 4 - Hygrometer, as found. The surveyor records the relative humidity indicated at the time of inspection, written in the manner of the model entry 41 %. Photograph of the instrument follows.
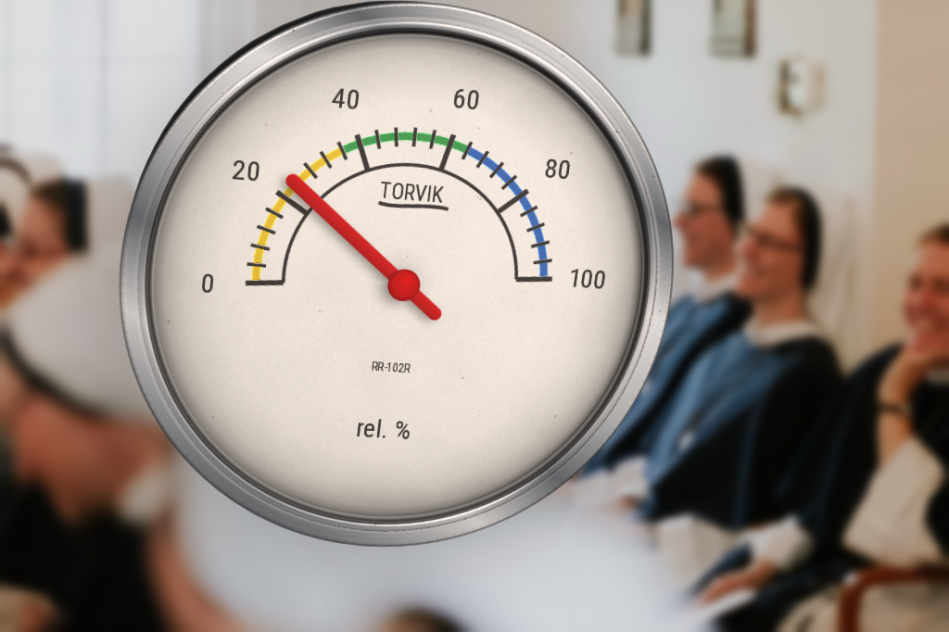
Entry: 24 %
